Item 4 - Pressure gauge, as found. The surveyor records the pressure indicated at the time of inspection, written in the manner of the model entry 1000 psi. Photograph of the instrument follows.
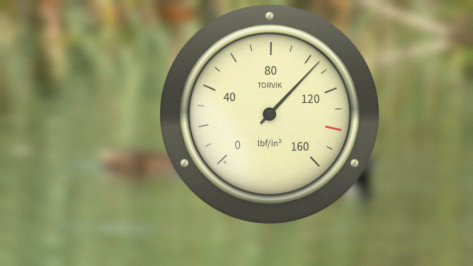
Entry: 105 psi
